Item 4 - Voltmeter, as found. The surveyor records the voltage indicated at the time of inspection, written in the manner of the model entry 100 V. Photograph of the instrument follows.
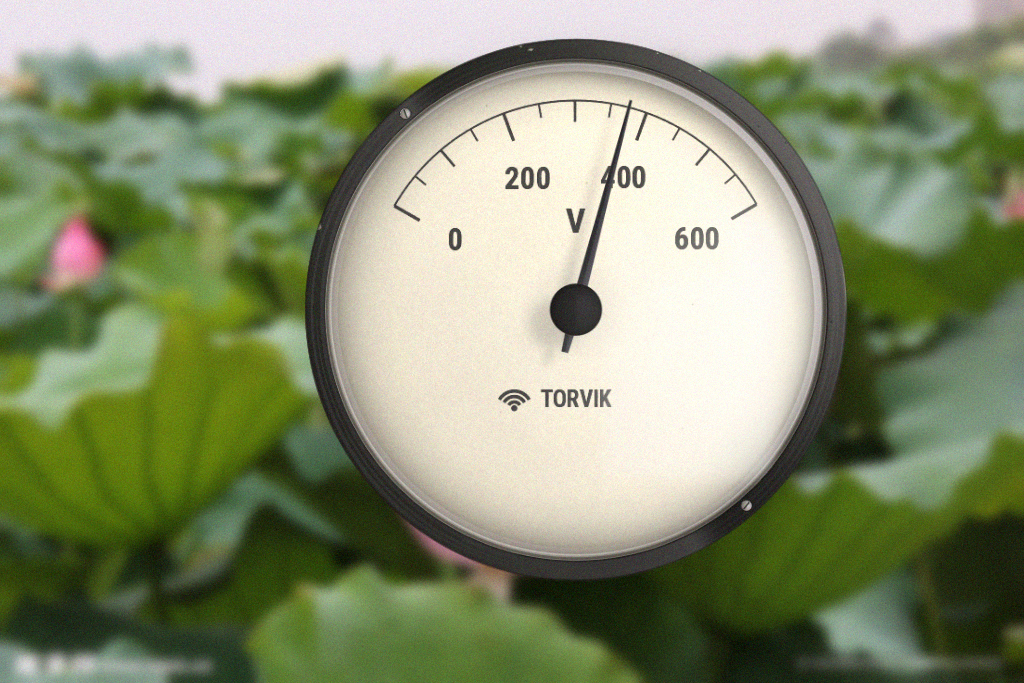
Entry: 375 V
